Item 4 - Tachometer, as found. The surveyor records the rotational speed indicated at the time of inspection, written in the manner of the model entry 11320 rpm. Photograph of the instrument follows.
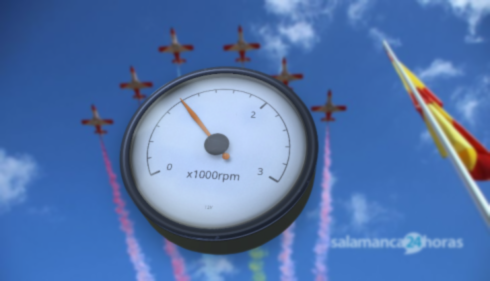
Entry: 1000 rpm
